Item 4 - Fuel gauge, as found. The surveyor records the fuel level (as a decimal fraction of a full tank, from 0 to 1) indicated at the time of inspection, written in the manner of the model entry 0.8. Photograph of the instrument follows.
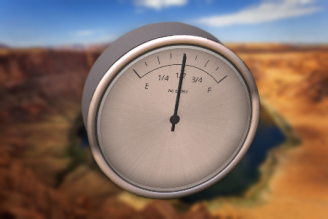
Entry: 0.5
